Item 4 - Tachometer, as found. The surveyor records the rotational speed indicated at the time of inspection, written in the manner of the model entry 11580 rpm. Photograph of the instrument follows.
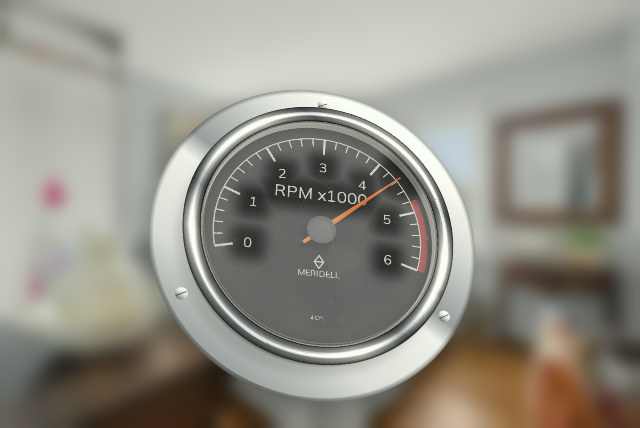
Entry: 4400 rpm
